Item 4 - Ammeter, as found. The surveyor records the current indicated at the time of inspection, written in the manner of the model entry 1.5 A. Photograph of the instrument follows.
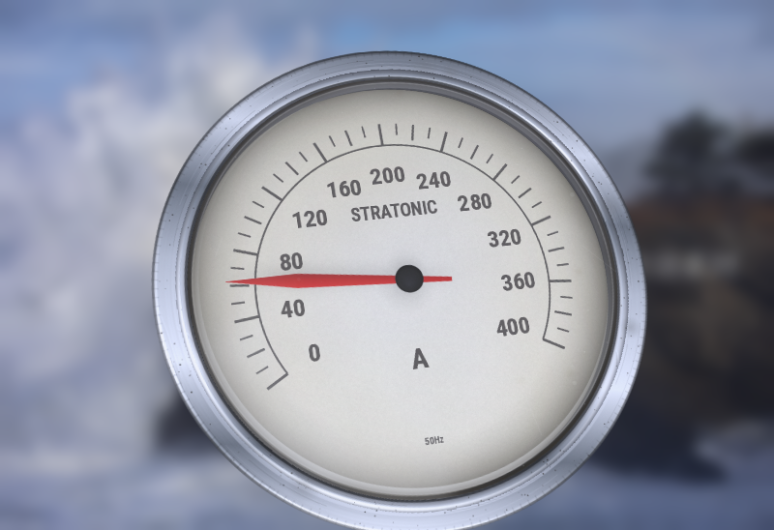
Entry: 60 A
